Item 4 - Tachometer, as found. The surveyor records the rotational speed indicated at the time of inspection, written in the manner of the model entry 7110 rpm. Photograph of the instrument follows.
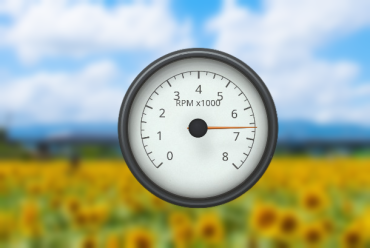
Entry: 6625 rpm
